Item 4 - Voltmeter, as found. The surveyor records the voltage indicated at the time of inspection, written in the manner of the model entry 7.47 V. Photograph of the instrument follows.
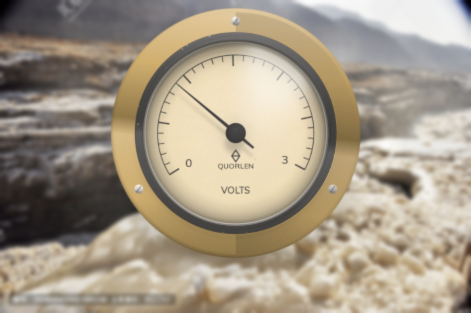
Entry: 0.9 V
